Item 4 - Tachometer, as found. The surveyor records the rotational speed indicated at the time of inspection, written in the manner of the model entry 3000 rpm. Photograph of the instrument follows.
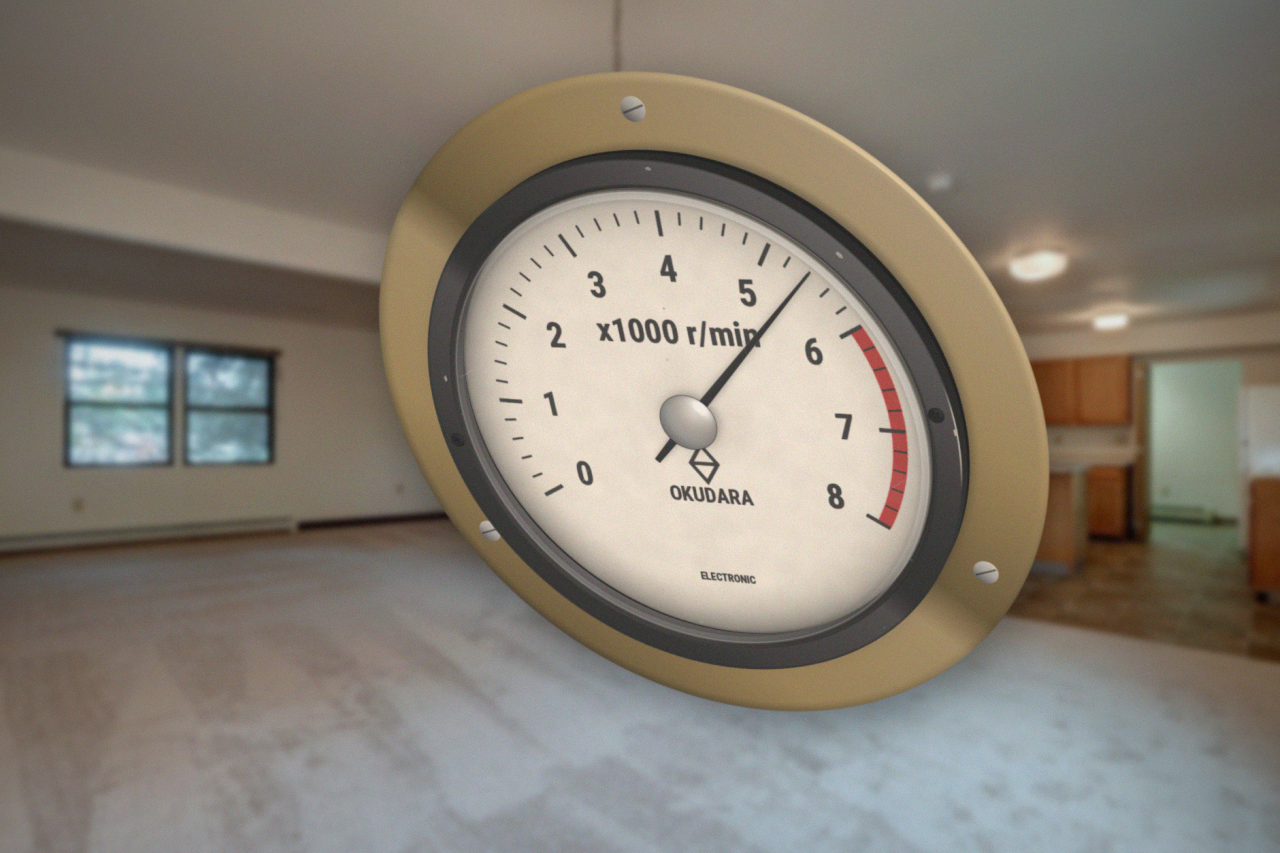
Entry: 5400 rpm
